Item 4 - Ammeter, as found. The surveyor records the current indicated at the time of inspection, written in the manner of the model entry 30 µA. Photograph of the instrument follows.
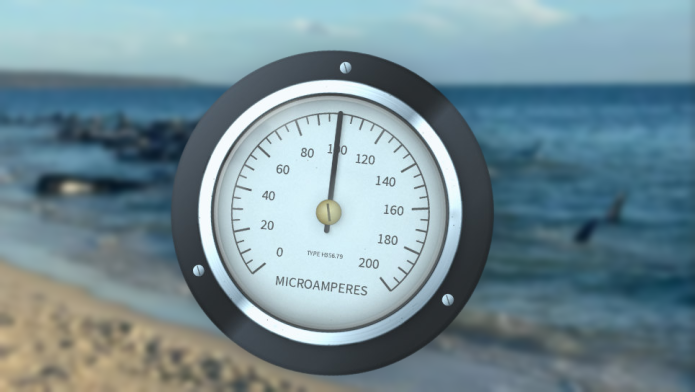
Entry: 100 µA
